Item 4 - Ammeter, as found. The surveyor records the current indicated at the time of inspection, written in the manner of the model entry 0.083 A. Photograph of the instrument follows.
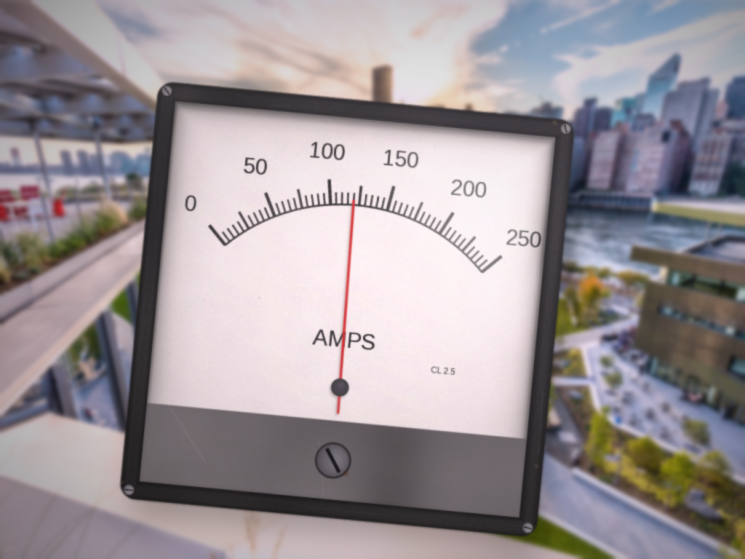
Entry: 120 A
